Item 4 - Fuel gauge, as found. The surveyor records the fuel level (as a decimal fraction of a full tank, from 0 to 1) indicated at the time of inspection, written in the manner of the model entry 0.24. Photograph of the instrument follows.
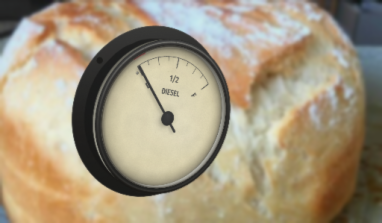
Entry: 0
